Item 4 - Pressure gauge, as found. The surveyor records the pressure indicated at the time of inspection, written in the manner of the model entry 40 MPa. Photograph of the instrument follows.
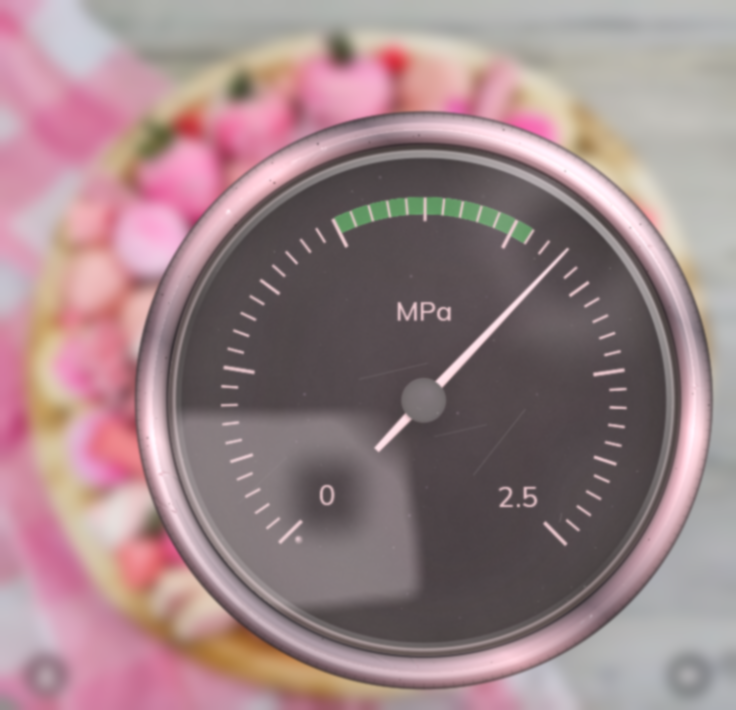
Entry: 1.65 MPa
